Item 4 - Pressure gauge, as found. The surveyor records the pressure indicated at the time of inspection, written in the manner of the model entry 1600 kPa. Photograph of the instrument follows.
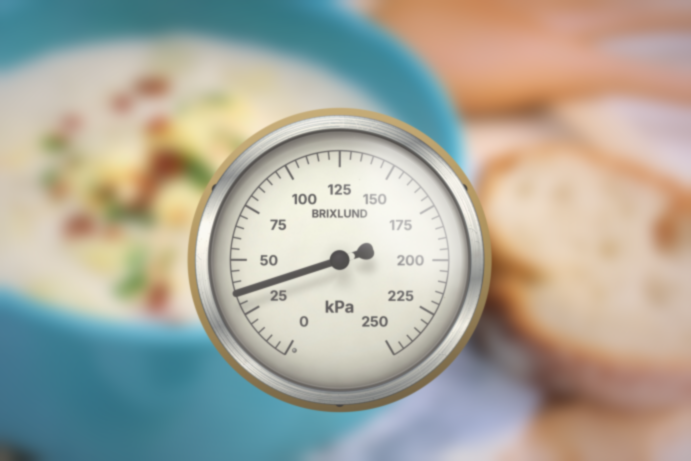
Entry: 35 kPa
